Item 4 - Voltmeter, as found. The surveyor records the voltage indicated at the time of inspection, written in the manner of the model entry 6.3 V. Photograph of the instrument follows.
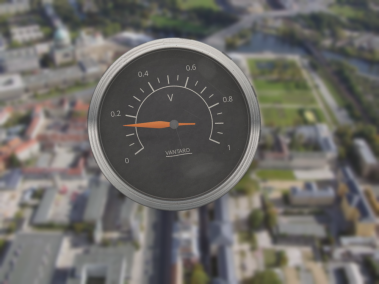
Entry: 0.15 V
